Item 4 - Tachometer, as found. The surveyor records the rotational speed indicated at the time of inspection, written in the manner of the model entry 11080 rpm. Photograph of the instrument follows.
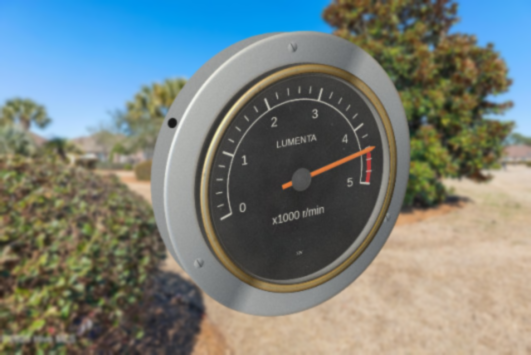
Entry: 4400 rpm
